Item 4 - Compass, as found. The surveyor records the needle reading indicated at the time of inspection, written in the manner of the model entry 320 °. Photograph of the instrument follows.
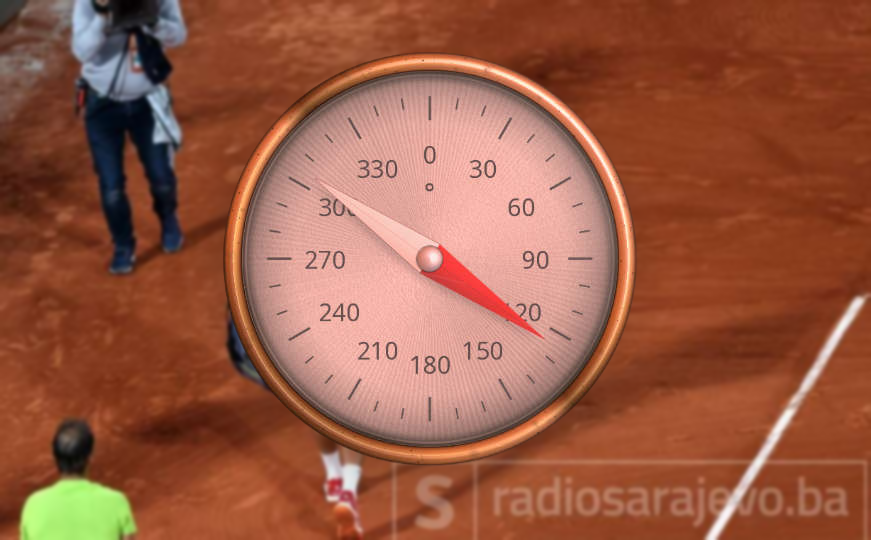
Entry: 125 °
